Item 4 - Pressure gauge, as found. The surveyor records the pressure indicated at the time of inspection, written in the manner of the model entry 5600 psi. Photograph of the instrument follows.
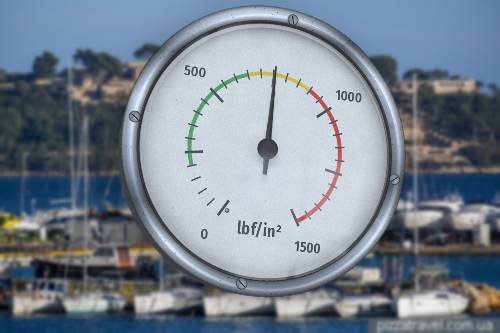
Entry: 750 psi
